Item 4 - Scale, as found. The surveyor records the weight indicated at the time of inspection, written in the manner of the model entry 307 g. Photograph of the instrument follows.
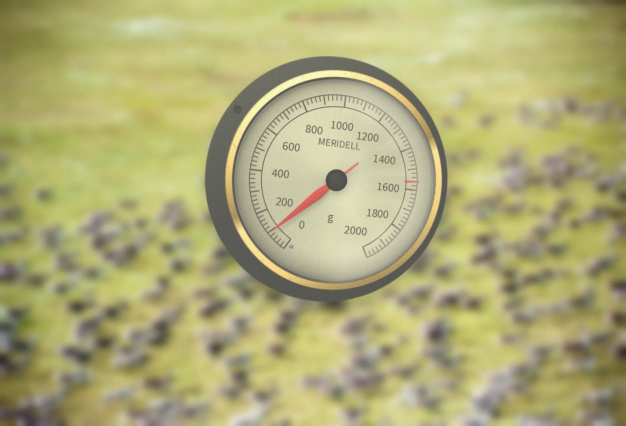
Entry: 100 g
